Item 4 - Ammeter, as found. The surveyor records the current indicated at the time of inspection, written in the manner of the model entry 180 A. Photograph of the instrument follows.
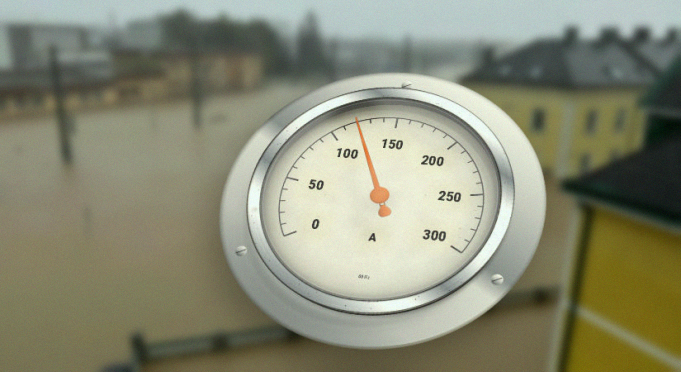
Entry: 120 A
